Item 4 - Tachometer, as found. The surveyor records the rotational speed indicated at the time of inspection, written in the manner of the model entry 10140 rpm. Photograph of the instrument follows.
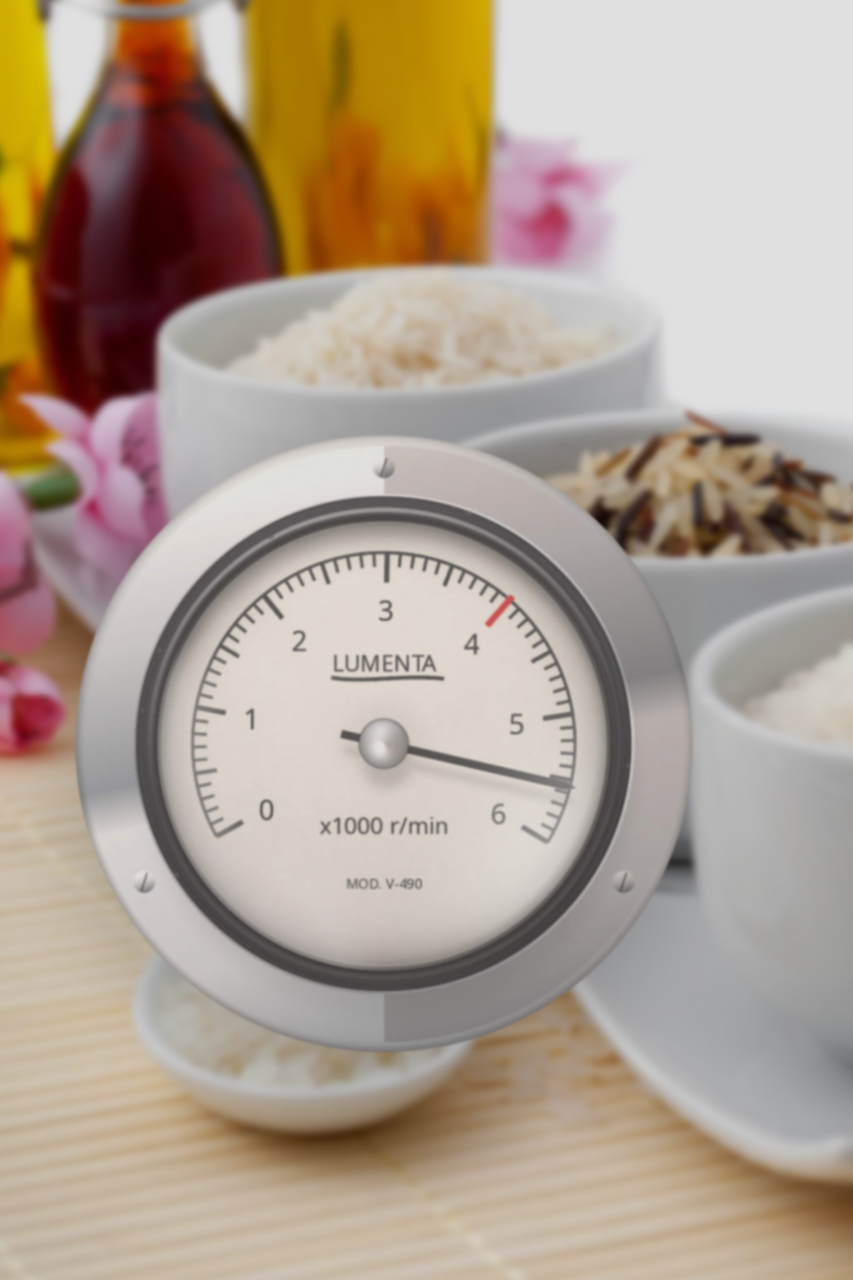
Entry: 5550 rpm
